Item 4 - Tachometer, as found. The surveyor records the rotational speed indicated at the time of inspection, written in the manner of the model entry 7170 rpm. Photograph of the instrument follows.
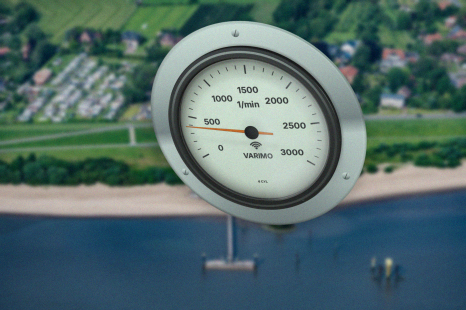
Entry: 400 rpm
